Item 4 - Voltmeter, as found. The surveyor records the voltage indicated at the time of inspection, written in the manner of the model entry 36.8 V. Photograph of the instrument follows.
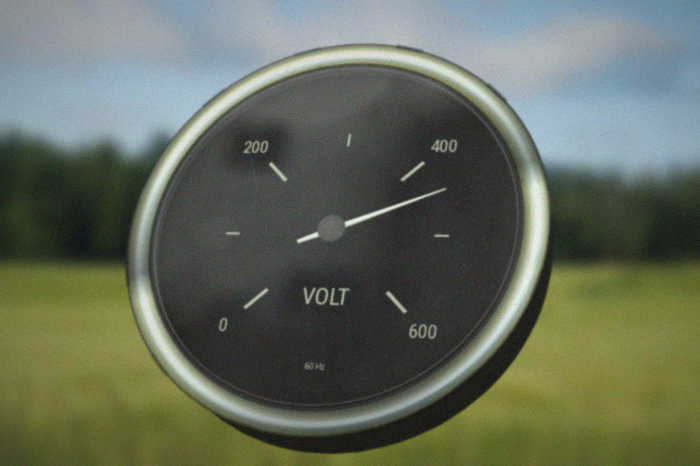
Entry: 450 V
